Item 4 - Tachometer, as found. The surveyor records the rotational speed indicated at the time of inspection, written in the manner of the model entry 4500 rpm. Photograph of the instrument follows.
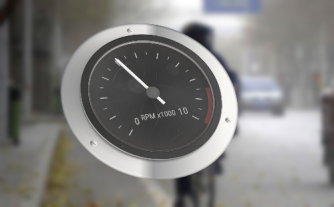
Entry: 4000 rpm
